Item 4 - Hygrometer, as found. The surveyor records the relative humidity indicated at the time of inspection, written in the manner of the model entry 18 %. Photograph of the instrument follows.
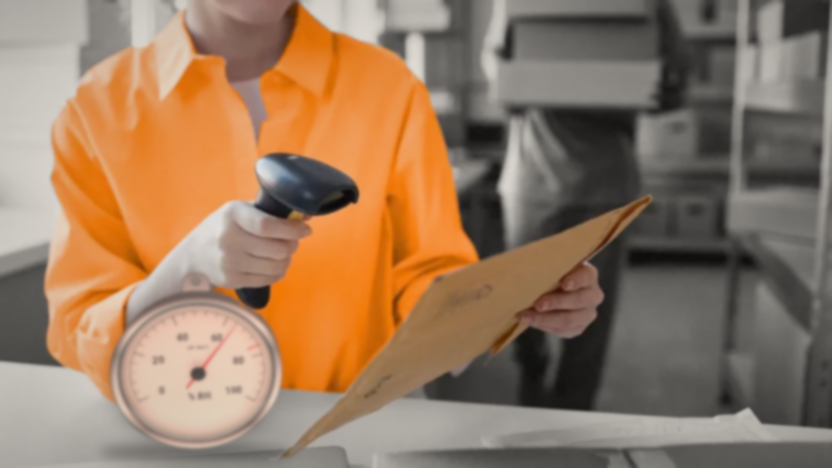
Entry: 64 %
